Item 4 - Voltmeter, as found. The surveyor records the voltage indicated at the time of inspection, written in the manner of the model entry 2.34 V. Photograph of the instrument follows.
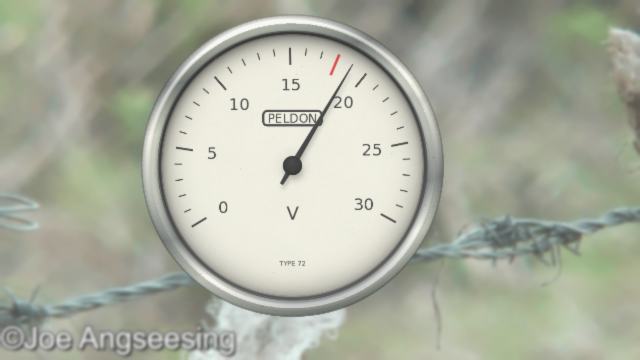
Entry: 19 V
